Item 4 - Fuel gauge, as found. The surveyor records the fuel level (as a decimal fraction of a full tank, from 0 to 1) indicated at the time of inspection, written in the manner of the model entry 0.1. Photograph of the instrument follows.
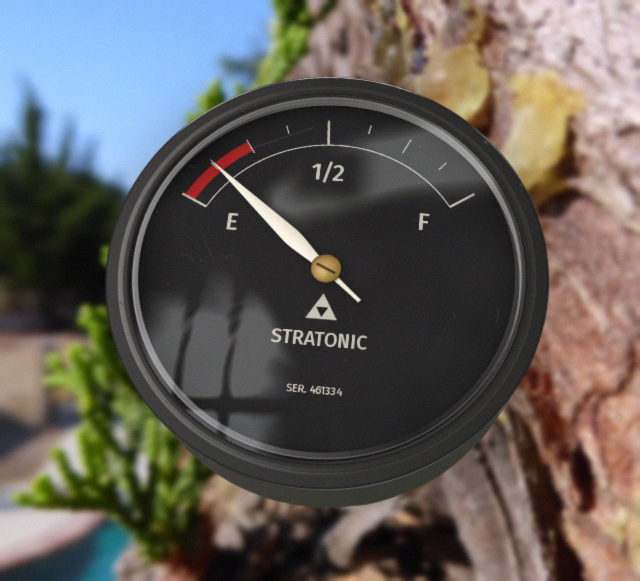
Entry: 0.125
